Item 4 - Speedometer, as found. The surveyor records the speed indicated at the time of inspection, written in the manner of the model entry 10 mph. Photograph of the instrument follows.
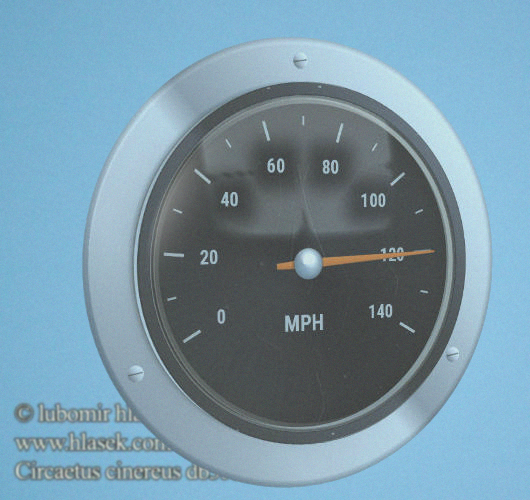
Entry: 120 mph
